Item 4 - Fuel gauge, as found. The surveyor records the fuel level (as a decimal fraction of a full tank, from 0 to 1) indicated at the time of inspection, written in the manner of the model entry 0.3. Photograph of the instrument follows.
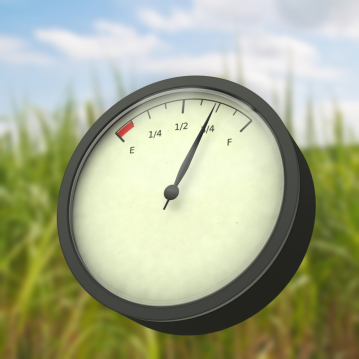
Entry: 0.75
